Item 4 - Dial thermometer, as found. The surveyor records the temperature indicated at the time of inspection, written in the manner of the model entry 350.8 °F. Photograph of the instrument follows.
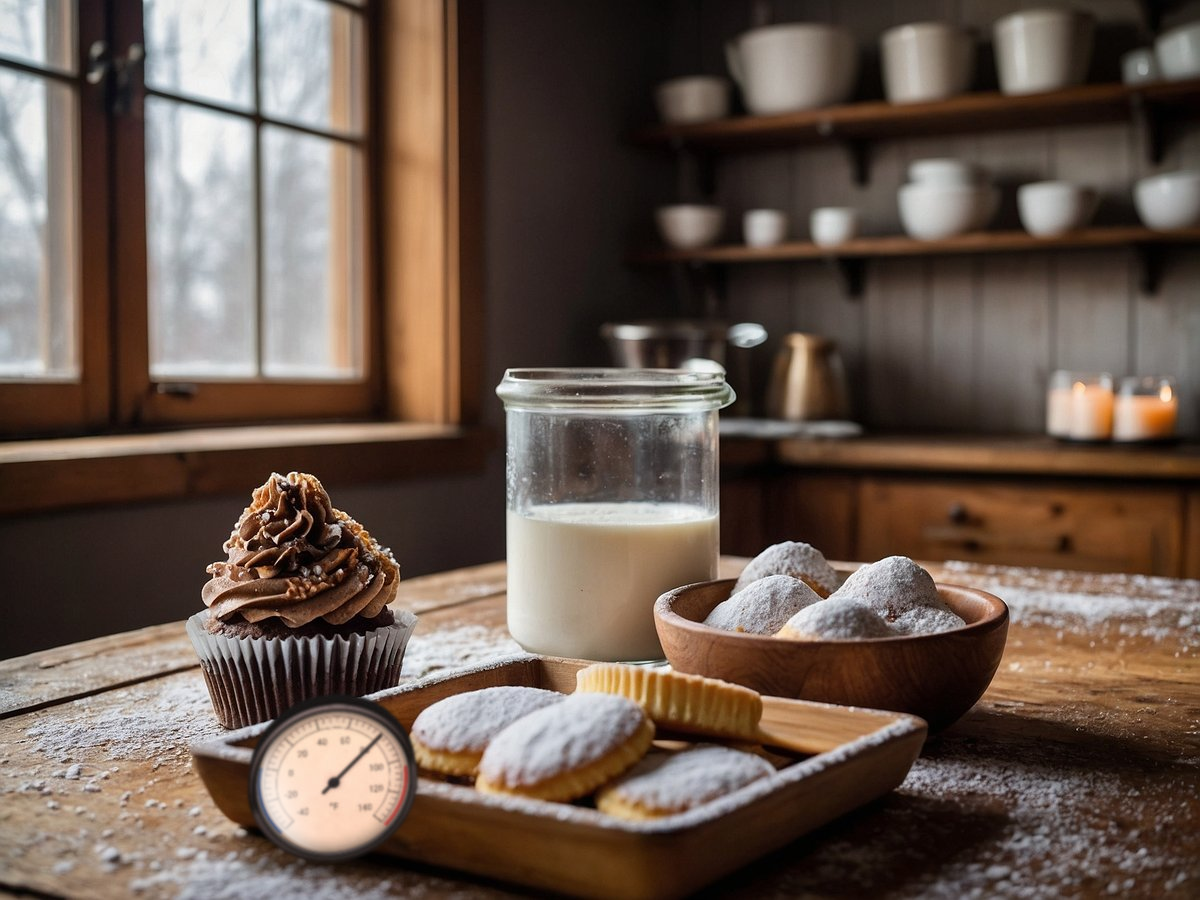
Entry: 80 °F
